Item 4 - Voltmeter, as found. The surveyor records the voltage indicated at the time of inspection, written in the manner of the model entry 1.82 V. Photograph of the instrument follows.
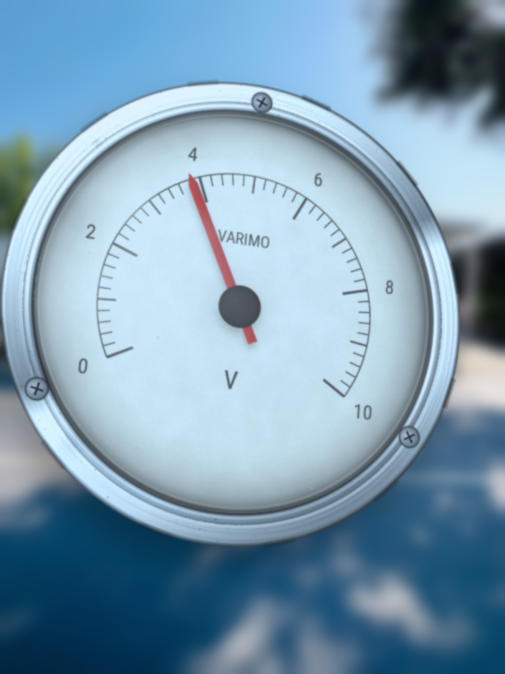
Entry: 3.8 V
